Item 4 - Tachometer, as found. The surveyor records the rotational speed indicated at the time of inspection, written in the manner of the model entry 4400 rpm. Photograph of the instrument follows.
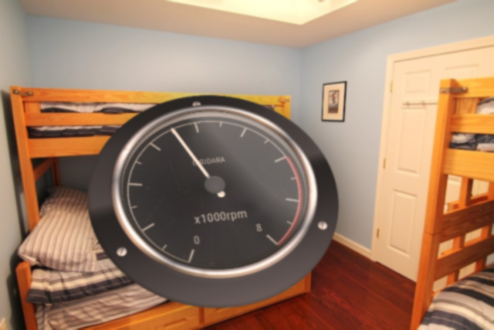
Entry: 3500 rpm
